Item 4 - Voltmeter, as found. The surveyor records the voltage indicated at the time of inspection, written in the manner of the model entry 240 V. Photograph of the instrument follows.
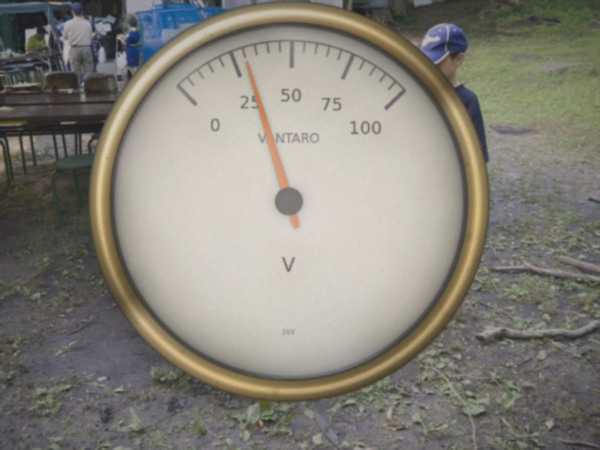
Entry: 30 V
